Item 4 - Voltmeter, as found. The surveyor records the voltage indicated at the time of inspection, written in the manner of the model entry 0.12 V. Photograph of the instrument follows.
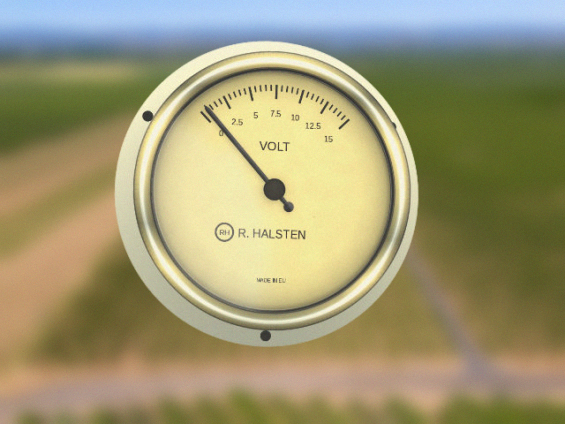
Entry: 0.5 V
